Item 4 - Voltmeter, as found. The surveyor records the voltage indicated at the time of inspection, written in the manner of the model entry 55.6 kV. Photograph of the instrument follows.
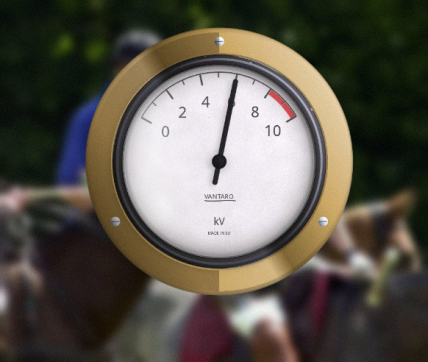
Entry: 6 kV
